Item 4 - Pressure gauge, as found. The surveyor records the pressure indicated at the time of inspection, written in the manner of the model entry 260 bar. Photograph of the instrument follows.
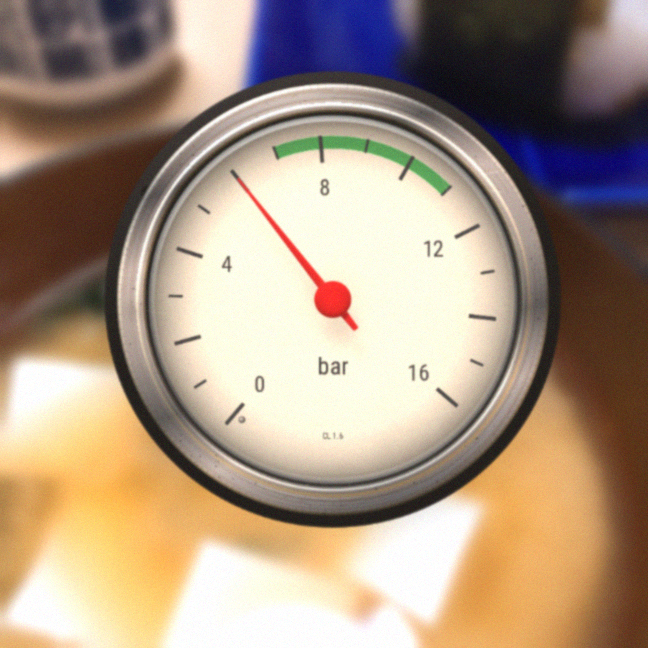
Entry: 6 bar
